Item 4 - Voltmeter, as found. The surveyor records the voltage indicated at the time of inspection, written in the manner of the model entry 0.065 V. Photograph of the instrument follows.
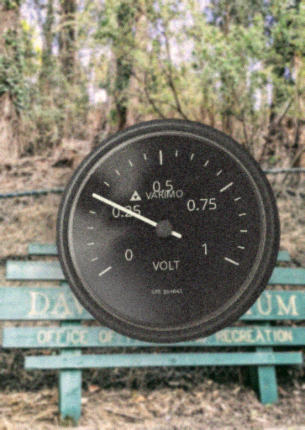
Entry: 0.25 V
